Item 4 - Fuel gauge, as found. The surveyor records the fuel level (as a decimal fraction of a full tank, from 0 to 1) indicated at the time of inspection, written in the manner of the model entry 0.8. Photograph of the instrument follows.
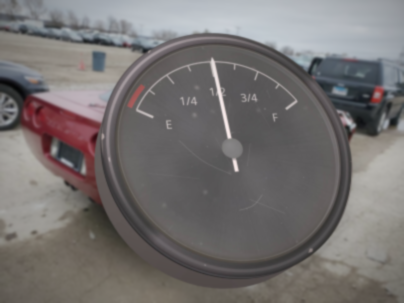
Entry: 0.5
